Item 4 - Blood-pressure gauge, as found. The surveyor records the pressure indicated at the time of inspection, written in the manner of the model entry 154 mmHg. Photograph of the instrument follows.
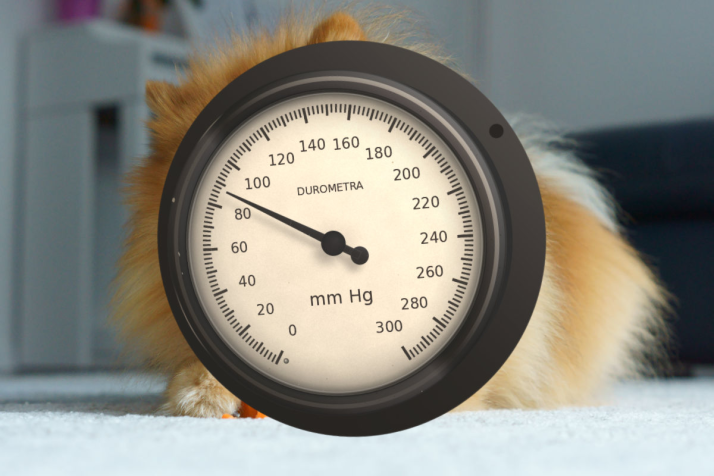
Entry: 88 mmHg
